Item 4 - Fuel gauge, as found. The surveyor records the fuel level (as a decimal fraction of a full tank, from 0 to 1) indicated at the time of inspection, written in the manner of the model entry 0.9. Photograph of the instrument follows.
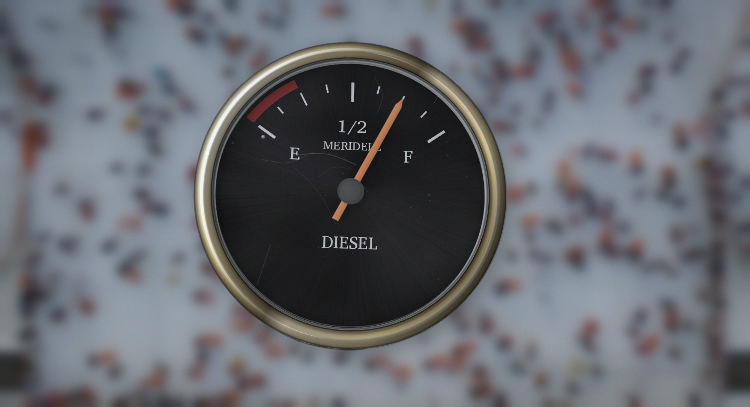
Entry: 0.75
